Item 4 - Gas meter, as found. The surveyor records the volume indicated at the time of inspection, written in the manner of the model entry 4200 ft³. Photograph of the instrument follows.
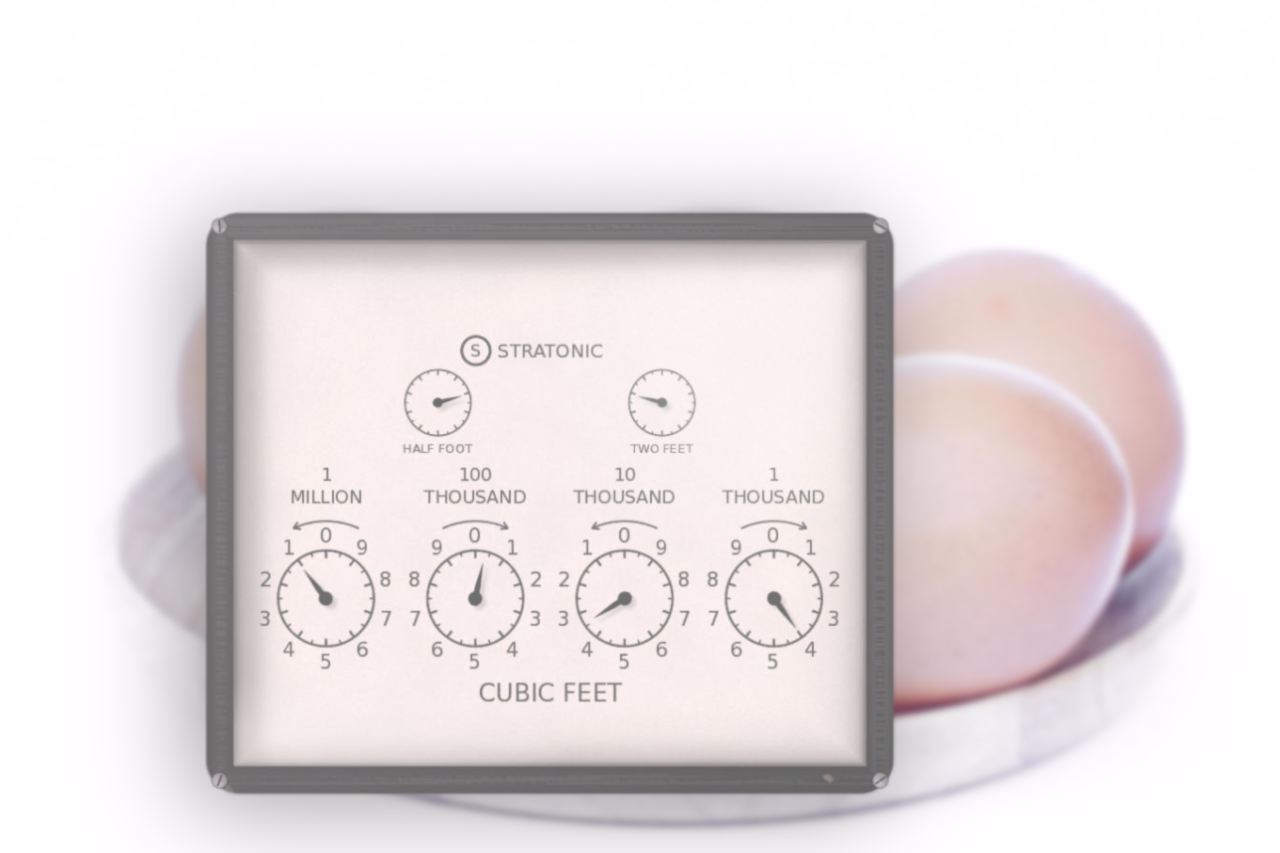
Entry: 103400 ft³
